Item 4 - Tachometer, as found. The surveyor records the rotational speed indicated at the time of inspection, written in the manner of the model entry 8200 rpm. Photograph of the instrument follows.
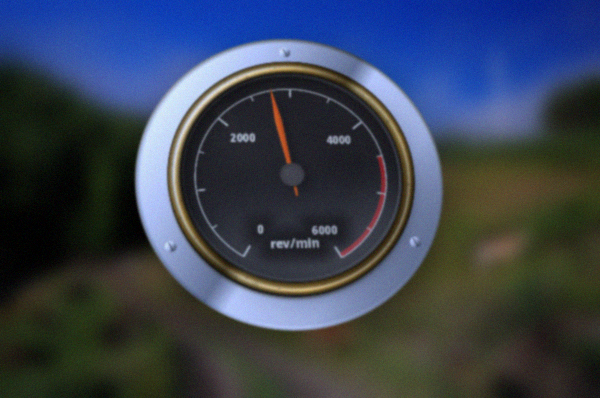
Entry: 2750 rpm
